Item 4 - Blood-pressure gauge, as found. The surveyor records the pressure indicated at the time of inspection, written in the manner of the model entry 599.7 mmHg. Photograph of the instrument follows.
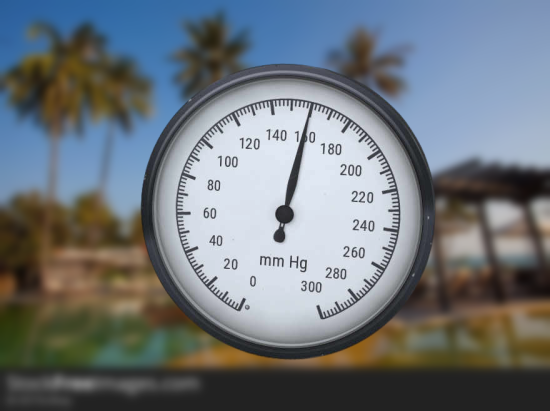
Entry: 160 mmHg
